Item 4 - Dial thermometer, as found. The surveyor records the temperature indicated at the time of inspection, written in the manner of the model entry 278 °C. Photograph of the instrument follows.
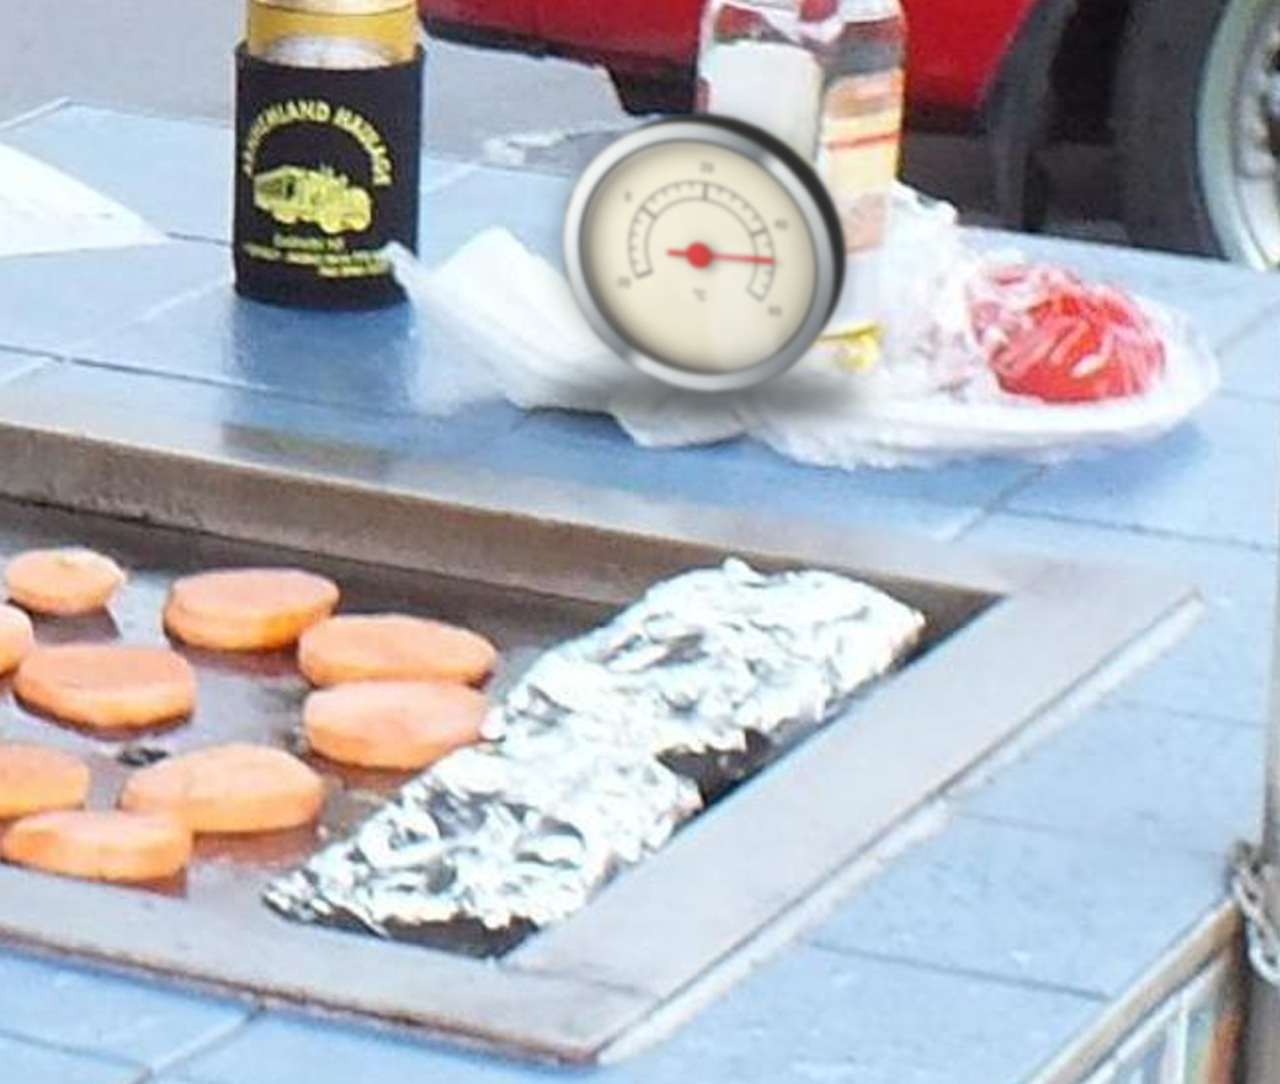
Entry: 48 °C
